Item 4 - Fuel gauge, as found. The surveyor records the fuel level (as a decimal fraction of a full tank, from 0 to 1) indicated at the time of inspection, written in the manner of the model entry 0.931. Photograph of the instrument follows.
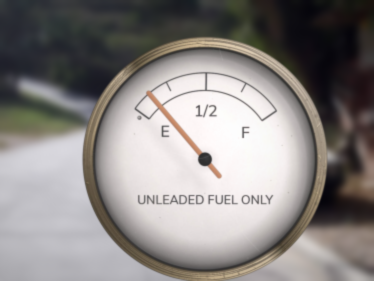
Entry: 0.125
